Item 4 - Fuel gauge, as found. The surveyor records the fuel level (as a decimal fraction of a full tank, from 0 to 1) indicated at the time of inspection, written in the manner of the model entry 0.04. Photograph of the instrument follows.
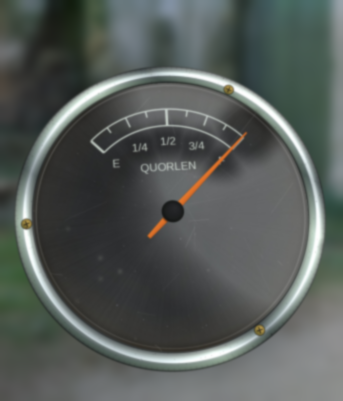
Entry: 1
